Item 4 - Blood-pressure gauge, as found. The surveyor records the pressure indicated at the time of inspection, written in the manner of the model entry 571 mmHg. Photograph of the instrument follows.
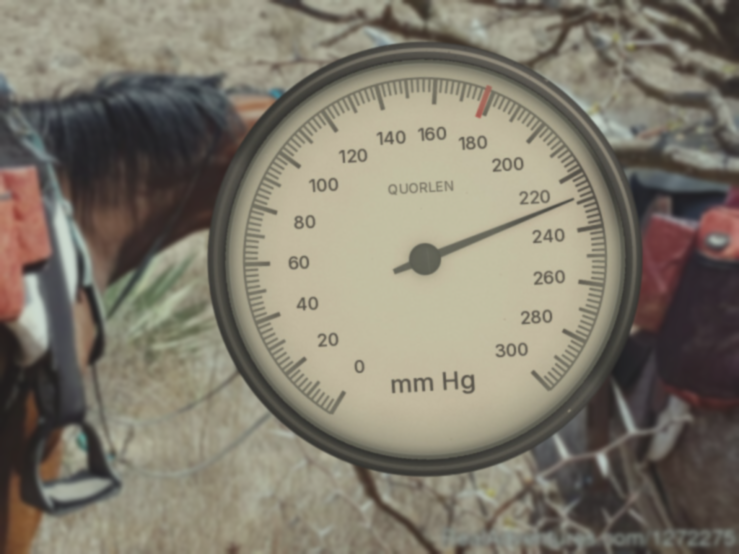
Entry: 228 mmHg
